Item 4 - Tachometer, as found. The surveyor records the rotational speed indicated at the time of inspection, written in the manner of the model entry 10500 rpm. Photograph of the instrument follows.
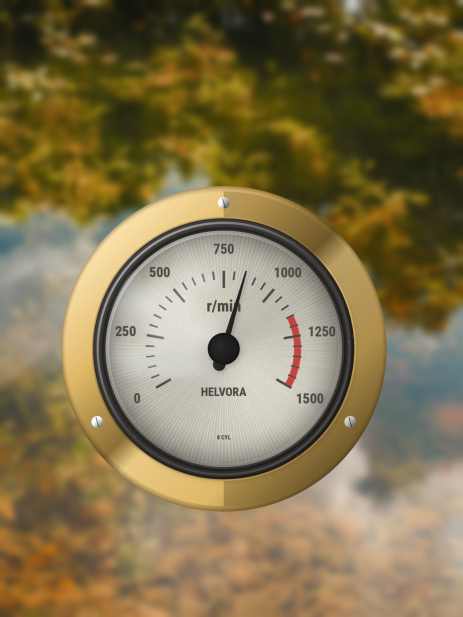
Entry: 850 rpm
